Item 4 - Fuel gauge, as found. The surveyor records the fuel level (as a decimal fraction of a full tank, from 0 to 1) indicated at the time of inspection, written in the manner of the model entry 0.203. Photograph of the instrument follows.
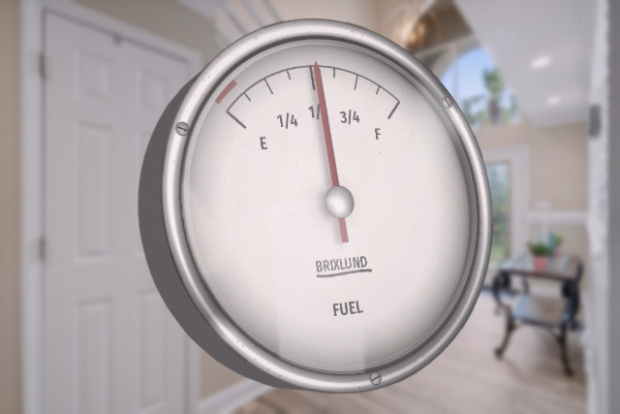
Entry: 0.5
